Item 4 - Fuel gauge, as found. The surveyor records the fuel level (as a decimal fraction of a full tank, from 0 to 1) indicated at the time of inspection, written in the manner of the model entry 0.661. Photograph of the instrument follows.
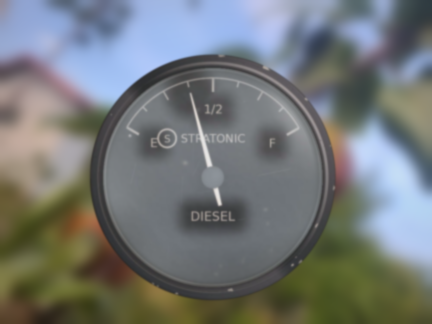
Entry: 0.375
